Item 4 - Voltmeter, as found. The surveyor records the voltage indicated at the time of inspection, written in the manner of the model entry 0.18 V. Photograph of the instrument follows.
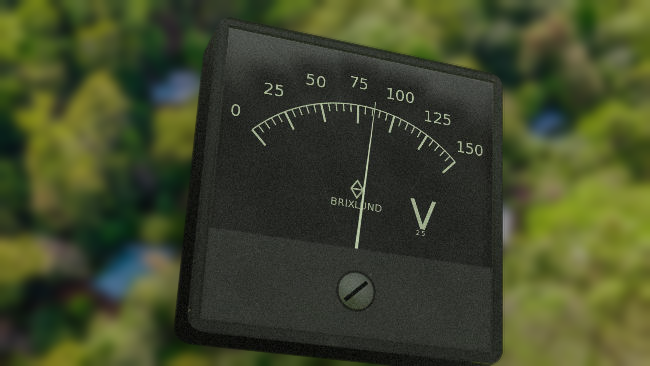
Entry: 85 V
